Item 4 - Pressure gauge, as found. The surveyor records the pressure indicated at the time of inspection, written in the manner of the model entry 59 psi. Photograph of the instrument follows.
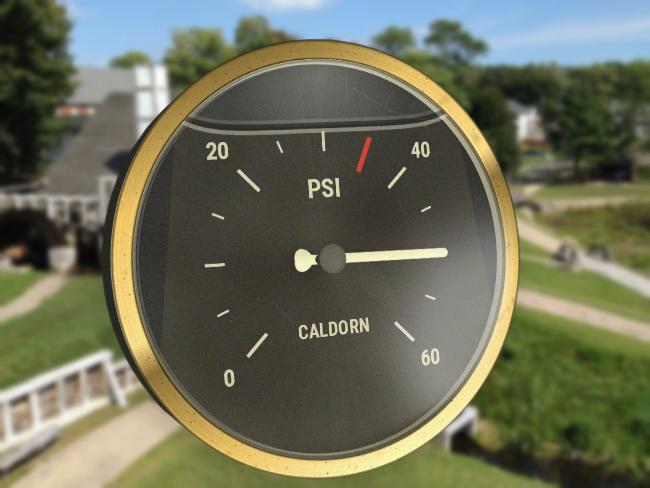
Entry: 50 psi
